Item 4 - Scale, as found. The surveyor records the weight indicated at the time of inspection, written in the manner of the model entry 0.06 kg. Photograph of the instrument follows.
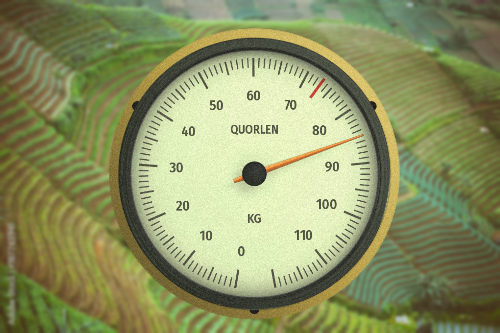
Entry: 85 kg
